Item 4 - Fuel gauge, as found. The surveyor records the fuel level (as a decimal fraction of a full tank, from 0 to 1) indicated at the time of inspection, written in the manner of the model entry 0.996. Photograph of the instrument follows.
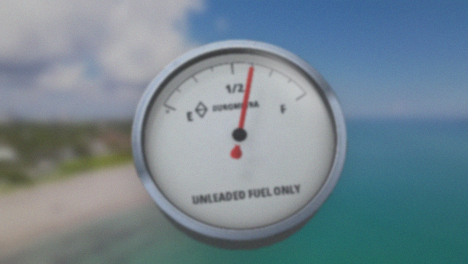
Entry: 0.625
